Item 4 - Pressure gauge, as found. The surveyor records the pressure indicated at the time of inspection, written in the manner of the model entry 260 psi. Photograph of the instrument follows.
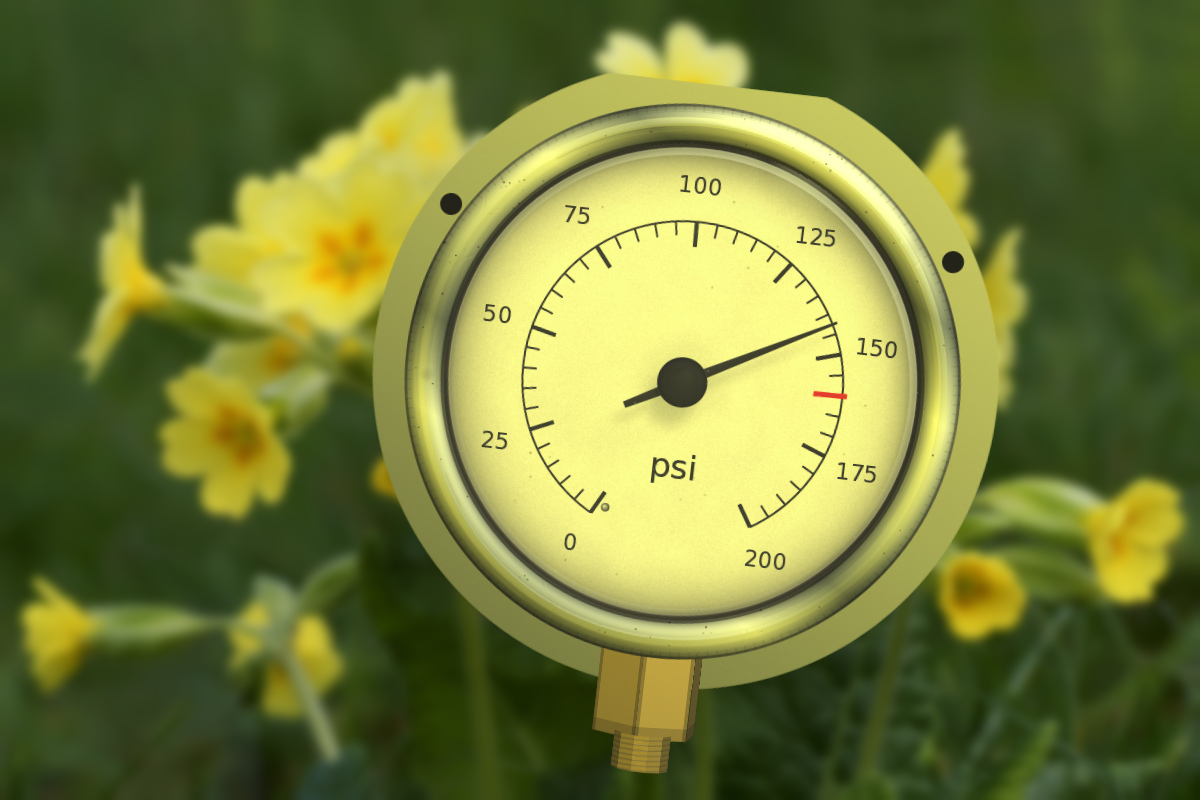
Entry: 142.5 psi
